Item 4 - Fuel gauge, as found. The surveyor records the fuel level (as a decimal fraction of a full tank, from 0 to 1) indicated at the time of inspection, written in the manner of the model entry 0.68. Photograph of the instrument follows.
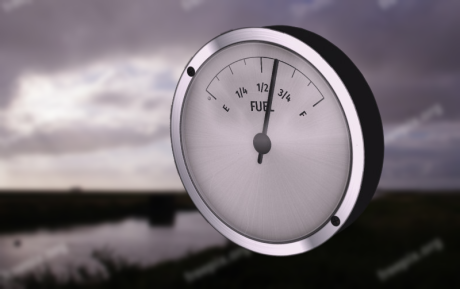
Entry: 0.625
